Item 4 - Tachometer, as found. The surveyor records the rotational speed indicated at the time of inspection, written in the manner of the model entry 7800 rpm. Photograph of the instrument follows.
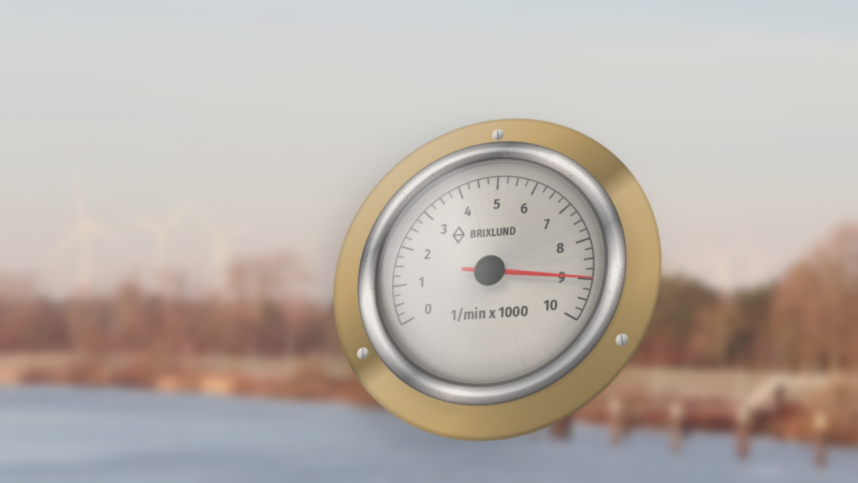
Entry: 9000 rpm
